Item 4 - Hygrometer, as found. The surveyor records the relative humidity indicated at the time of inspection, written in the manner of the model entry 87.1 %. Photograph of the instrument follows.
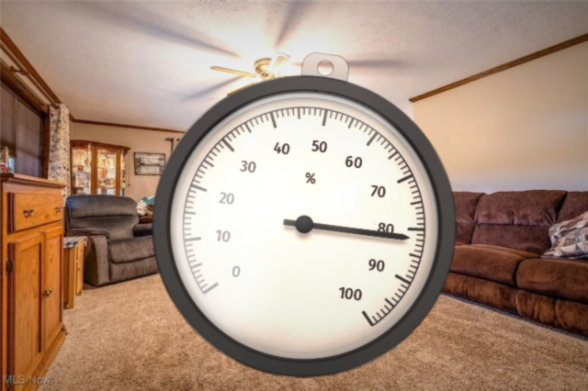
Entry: 82 %
